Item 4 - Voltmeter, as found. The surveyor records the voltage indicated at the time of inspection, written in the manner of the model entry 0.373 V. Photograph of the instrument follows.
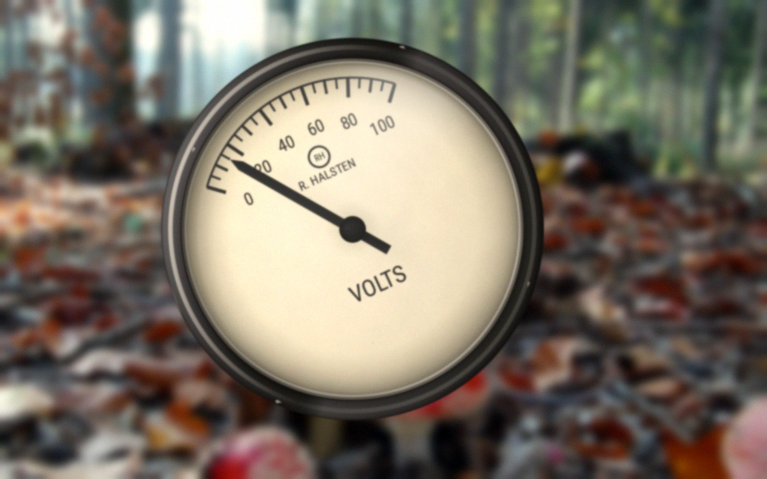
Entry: 15 V
